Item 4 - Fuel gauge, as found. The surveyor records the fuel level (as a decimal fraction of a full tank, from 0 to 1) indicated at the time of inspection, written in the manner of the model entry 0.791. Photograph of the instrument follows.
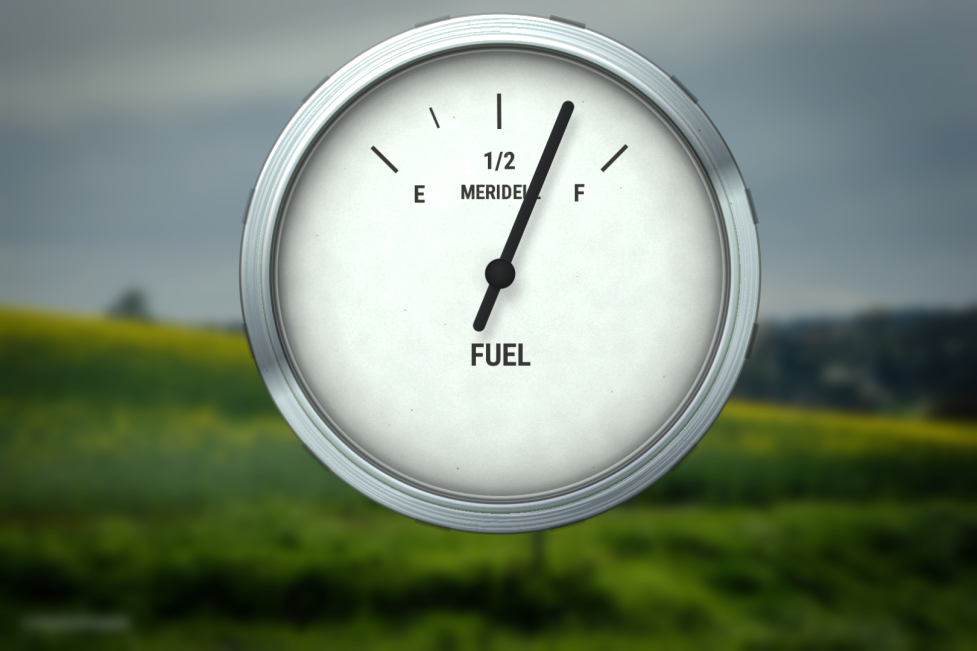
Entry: 0.75
